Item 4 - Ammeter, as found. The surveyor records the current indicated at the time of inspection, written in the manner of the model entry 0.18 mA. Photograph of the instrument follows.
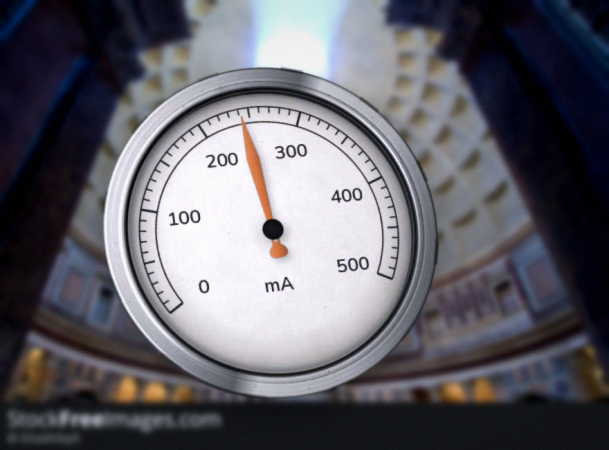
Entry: 240 mA
